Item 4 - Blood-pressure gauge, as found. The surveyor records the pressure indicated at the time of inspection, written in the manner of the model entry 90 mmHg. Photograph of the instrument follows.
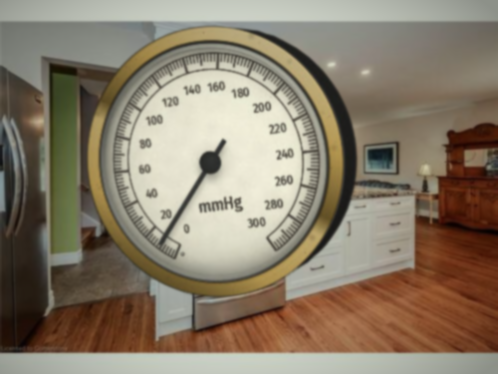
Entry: 10 mmHg
